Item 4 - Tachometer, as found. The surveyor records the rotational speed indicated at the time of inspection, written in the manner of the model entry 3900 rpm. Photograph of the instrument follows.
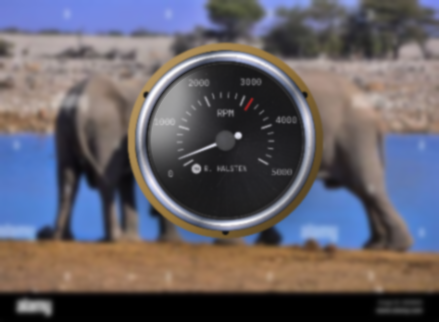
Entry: 200 rpm
